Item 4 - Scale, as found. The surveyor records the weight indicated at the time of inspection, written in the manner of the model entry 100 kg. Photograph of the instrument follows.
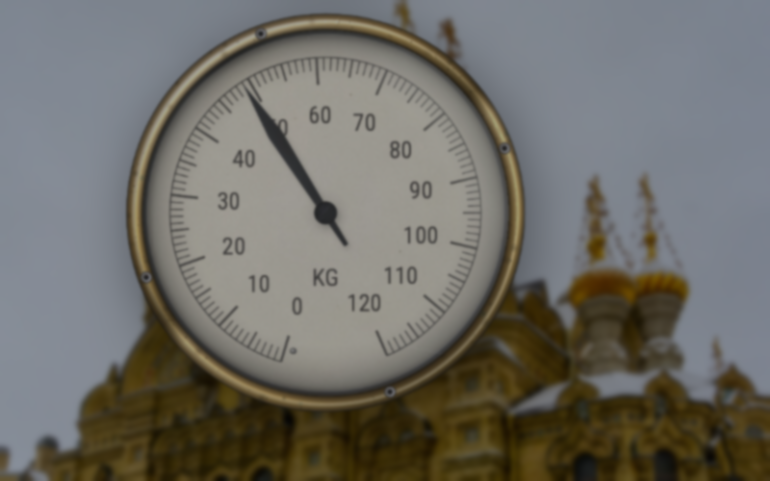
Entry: 49 kg
